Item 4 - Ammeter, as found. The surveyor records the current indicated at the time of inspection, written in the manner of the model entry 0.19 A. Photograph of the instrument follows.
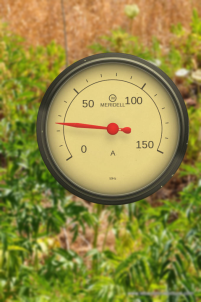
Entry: 25 A
